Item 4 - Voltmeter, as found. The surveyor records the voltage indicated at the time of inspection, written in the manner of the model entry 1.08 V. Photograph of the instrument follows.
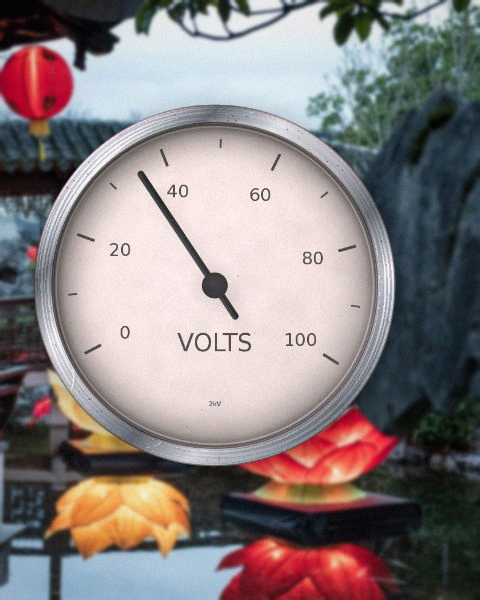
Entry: 35 V
